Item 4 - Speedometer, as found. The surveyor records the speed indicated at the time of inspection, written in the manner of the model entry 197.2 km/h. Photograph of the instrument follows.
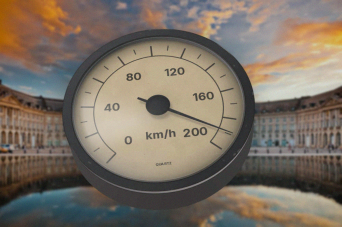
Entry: 190 km/h
